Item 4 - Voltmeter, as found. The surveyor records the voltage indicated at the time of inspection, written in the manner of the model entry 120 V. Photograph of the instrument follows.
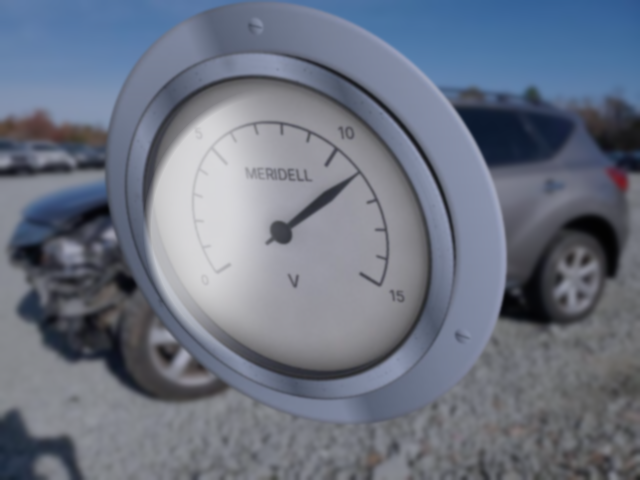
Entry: 11 V
